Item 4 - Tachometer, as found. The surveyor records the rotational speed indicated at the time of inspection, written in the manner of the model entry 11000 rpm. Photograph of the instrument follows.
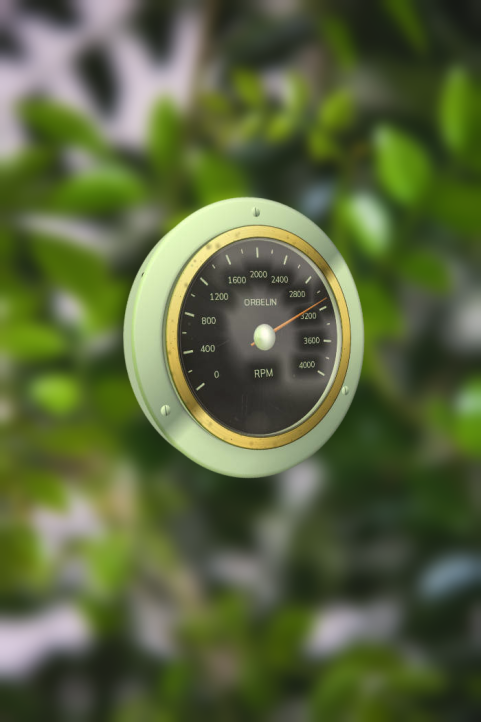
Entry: 3100 rpm
